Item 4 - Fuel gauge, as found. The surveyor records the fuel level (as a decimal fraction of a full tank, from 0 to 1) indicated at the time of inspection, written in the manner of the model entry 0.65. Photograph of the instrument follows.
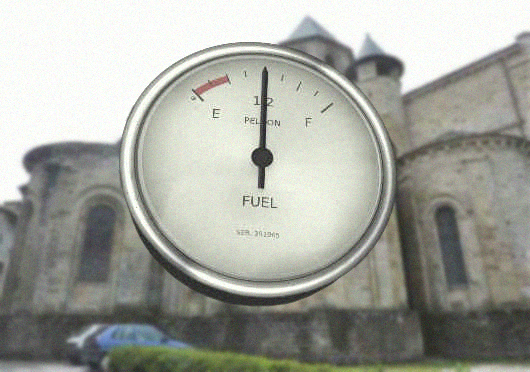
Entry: 0.5
